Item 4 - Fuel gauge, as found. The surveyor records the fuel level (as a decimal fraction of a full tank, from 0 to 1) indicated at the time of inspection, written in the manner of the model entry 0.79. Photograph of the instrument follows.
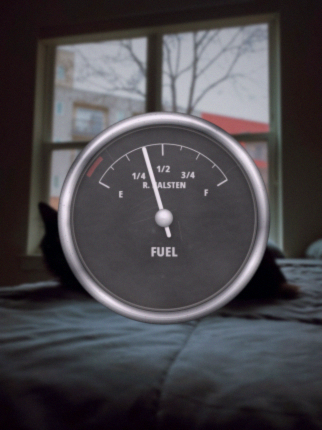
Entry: 0.375
